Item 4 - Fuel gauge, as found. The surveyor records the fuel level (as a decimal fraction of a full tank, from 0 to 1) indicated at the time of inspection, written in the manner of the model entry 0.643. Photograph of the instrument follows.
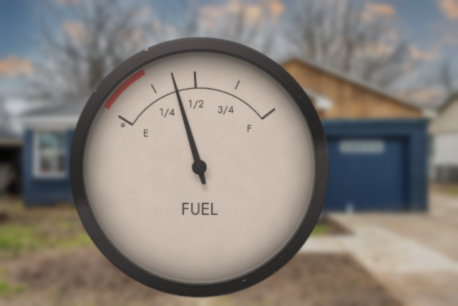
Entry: 0.375
